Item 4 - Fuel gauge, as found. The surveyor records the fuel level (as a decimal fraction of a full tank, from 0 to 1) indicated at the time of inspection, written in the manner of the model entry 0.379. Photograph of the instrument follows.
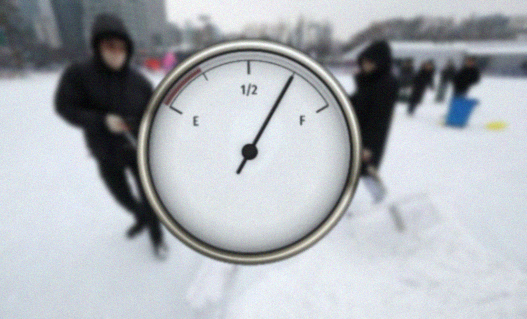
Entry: 0.75
